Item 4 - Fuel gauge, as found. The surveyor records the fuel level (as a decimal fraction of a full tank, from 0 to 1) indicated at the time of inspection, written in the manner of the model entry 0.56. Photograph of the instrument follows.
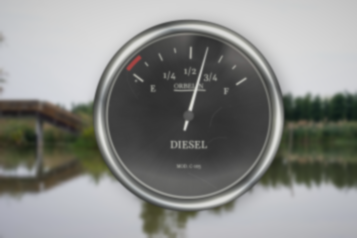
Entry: 0.625
